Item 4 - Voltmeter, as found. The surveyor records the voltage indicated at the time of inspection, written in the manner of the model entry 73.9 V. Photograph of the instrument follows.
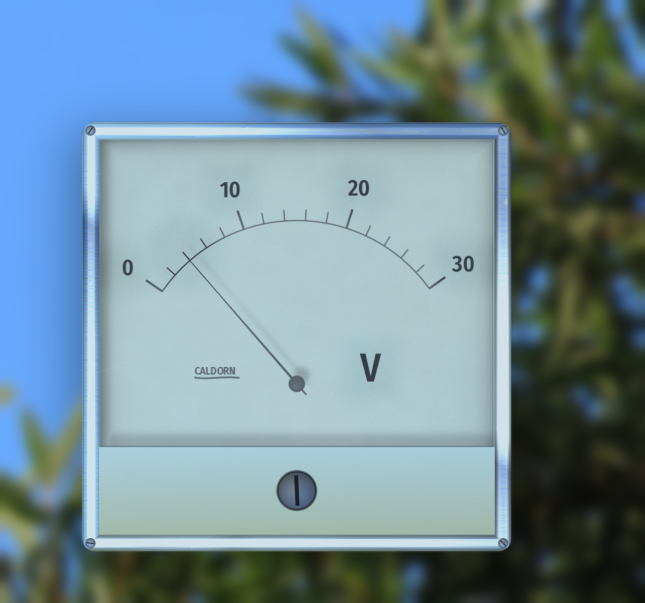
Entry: 4 V
